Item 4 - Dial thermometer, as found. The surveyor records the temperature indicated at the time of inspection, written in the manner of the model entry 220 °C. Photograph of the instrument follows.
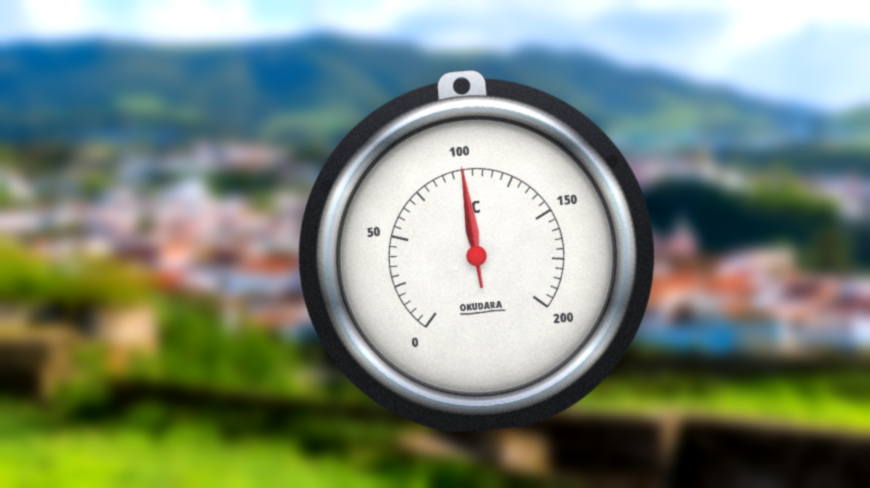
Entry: 100 °C
